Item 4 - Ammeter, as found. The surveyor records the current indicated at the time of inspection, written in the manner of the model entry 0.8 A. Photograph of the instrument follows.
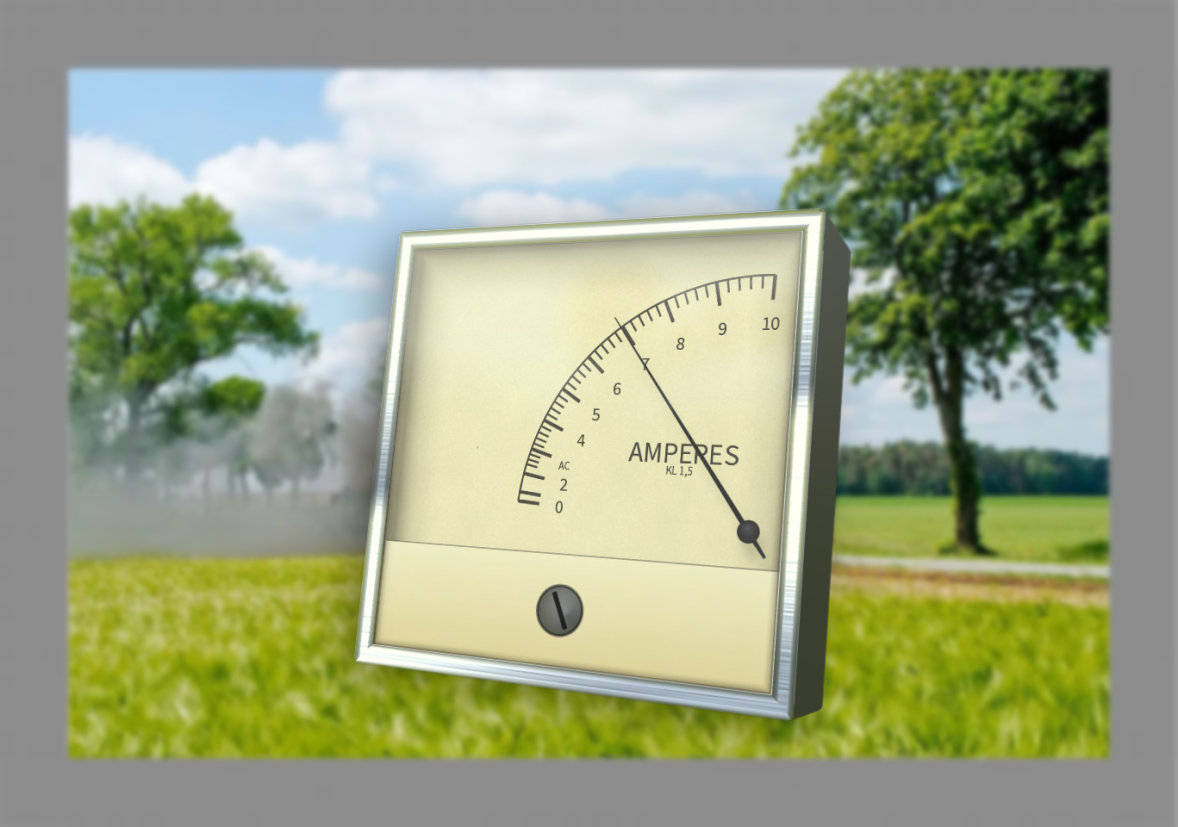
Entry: 7 A
